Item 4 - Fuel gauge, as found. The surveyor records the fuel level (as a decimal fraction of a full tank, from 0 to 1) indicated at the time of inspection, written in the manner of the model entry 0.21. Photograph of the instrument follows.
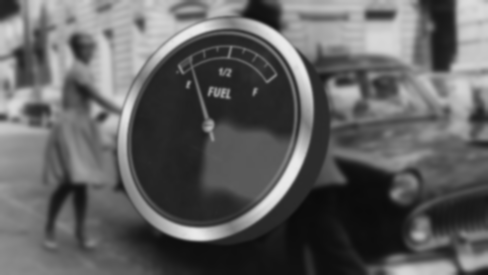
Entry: 0.125
